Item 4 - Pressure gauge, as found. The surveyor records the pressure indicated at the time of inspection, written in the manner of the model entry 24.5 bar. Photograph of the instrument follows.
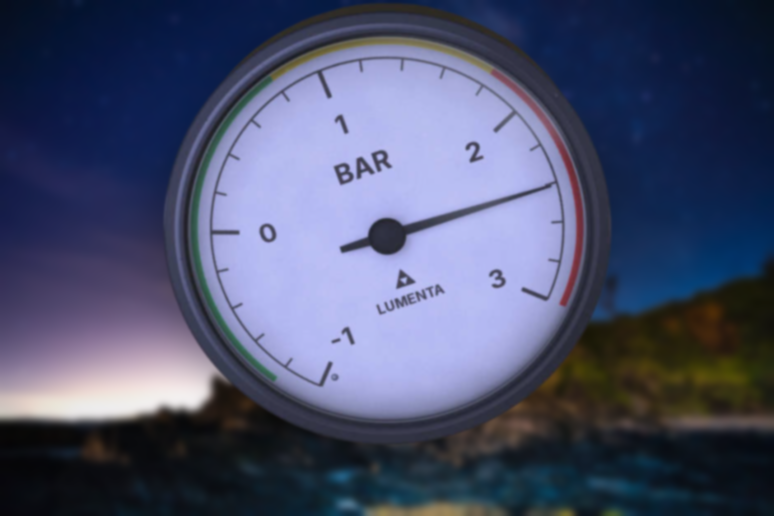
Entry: 2.4 bar
